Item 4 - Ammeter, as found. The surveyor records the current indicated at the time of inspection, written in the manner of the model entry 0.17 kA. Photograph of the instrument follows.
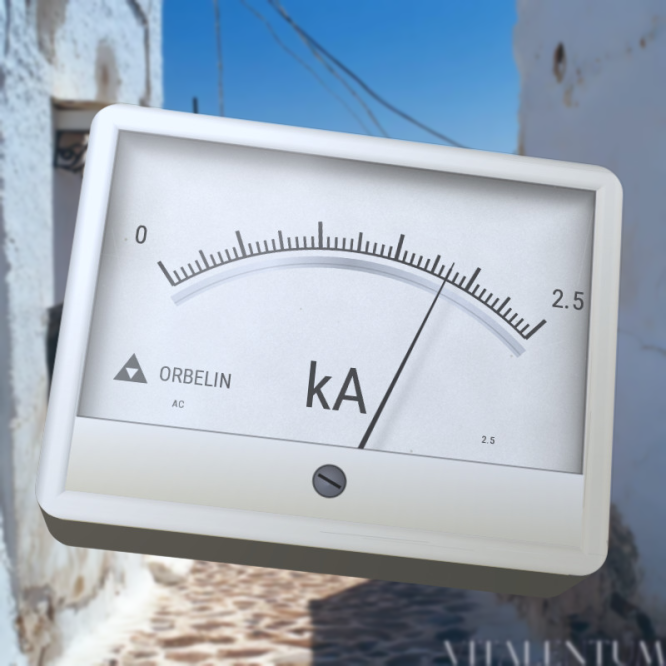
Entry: 1.85 kA
